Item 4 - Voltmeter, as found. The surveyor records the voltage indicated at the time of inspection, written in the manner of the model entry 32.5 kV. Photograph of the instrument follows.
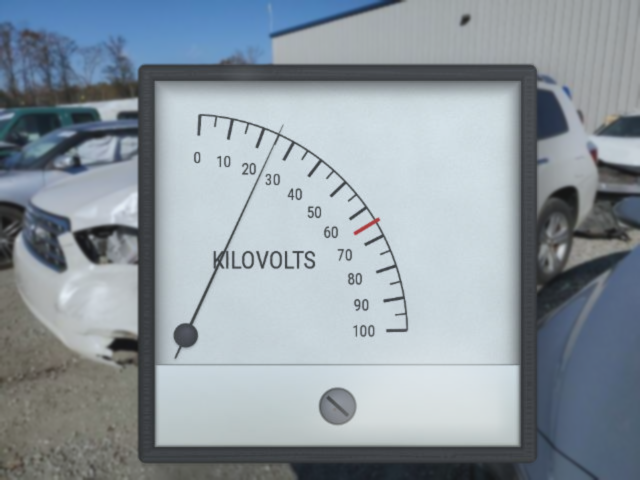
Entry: 25 kV
